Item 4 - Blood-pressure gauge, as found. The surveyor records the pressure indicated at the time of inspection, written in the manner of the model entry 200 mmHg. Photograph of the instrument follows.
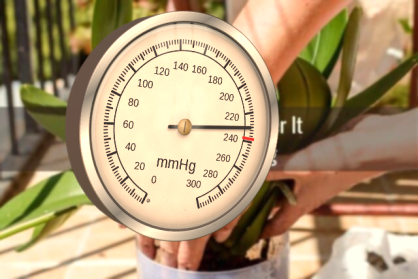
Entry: 230 mmHg
